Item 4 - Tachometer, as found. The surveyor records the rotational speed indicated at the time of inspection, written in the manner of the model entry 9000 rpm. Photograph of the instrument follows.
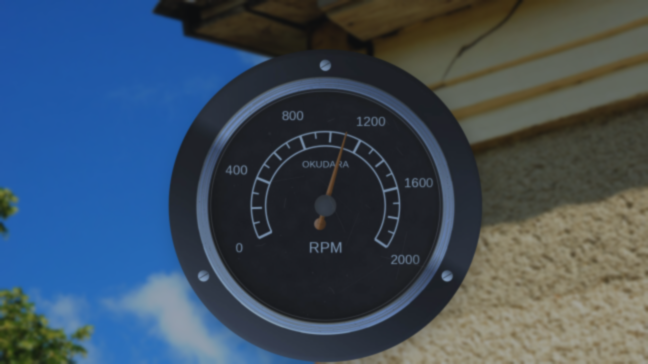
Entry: 1100 rpm
